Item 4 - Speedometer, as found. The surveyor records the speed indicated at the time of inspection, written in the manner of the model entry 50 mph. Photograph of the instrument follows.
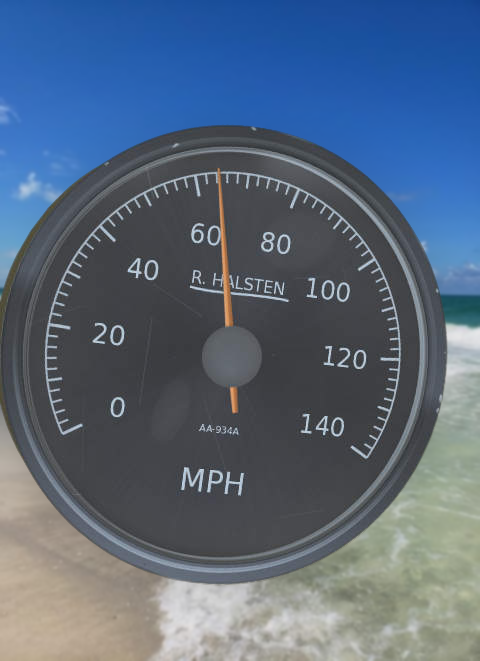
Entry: 64 mph
